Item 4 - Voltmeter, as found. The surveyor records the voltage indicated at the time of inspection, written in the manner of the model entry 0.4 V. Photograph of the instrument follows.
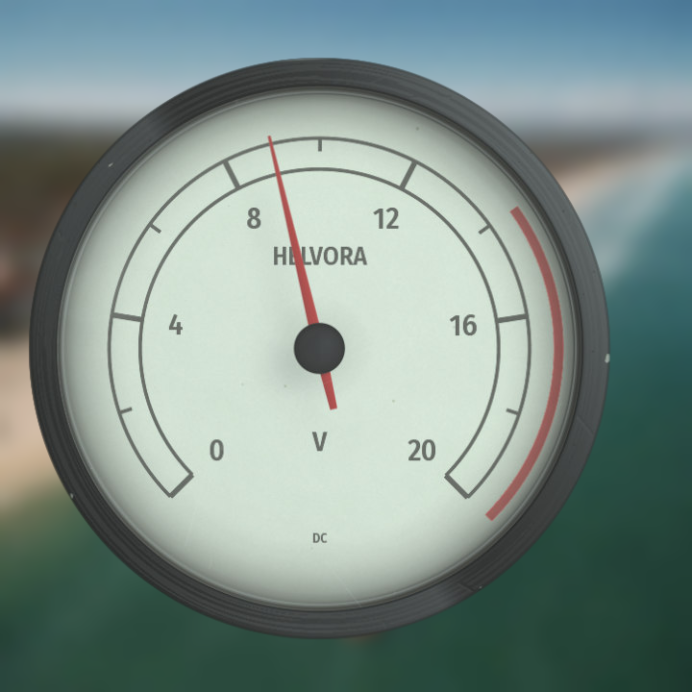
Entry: 9 V
